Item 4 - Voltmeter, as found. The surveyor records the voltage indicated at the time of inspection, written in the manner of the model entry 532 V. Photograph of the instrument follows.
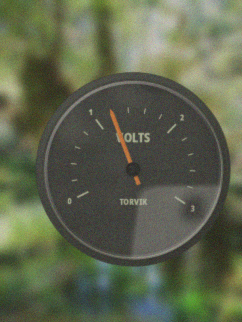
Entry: 1.2 V
